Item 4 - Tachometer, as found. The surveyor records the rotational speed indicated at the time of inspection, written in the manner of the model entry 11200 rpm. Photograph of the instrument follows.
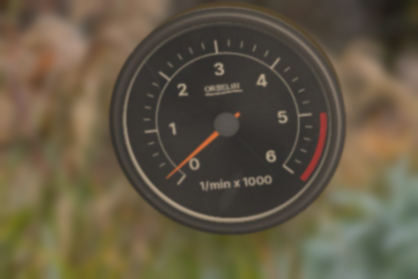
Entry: 200 rpm
